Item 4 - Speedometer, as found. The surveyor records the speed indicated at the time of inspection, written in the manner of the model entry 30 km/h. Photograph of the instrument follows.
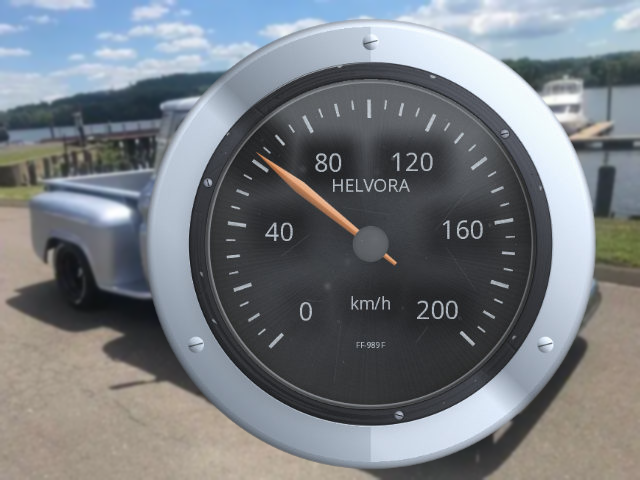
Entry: 62.5 km/h
